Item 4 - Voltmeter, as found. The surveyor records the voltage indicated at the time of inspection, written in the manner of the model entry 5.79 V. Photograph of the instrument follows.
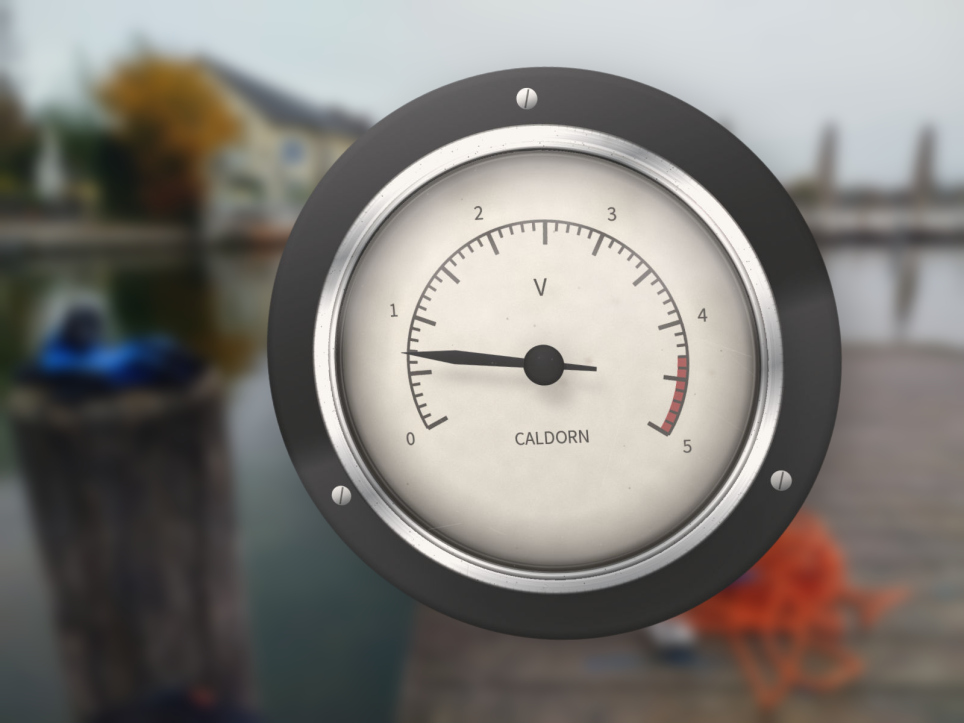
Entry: 0.7 V
